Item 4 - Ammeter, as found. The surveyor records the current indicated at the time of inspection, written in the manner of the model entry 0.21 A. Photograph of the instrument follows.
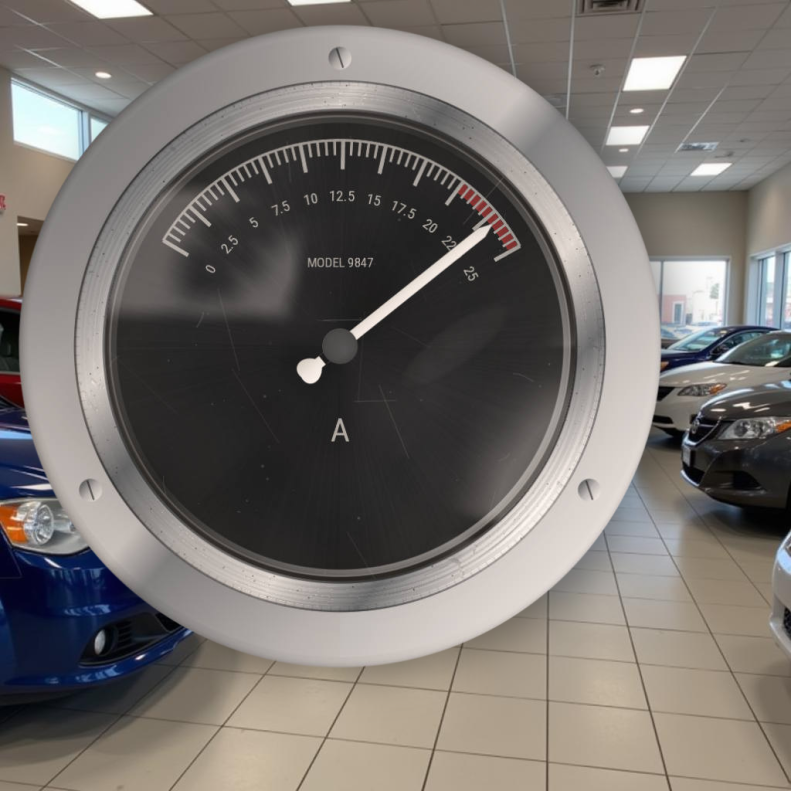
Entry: 23 A
